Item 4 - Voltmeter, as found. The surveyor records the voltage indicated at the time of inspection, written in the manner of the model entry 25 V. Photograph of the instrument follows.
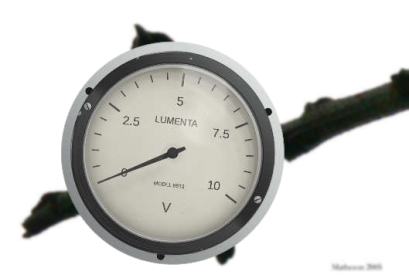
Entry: 0 V
